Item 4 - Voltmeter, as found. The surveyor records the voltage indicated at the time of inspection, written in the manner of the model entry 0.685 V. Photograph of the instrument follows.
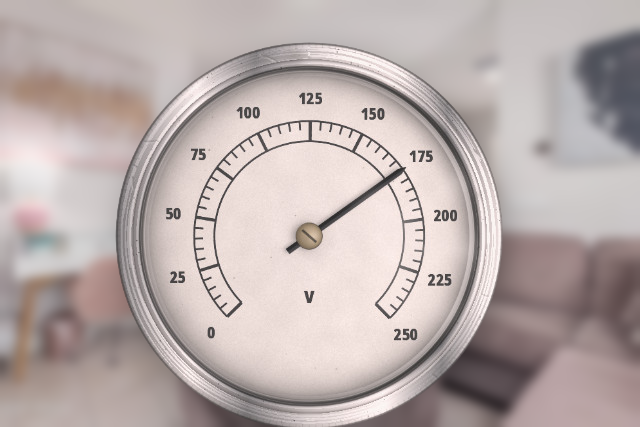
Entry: 175 V
